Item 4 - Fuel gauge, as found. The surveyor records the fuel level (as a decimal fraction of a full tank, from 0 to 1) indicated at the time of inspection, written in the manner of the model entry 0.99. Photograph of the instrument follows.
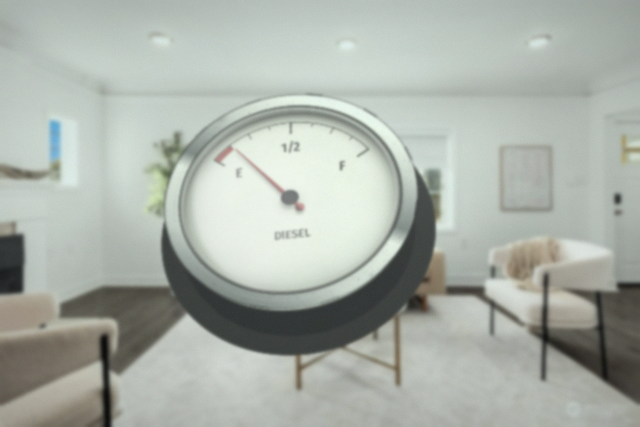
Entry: 0.125
